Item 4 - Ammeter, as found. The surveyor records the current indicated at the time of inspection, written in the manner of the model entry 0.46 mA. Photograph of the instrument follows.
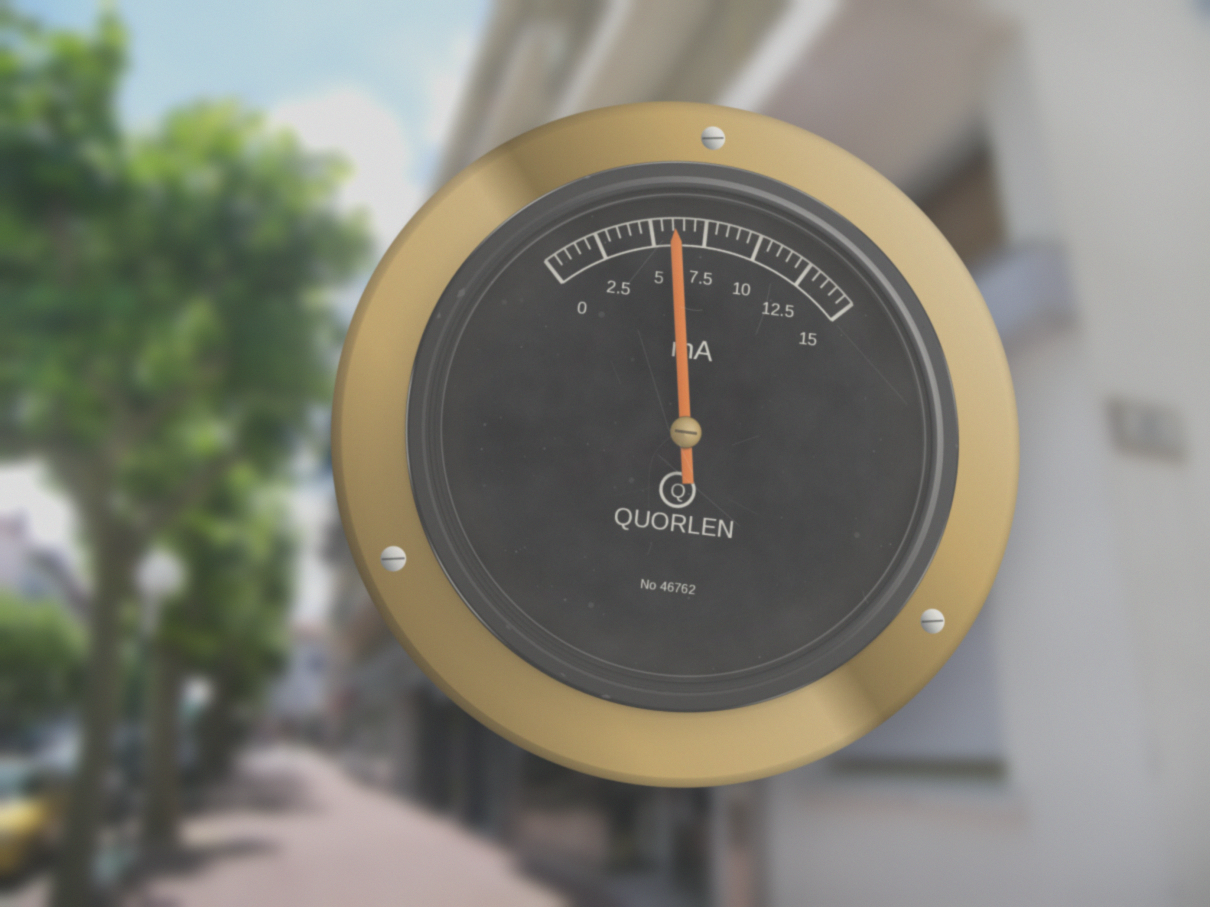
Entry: 6 mA
